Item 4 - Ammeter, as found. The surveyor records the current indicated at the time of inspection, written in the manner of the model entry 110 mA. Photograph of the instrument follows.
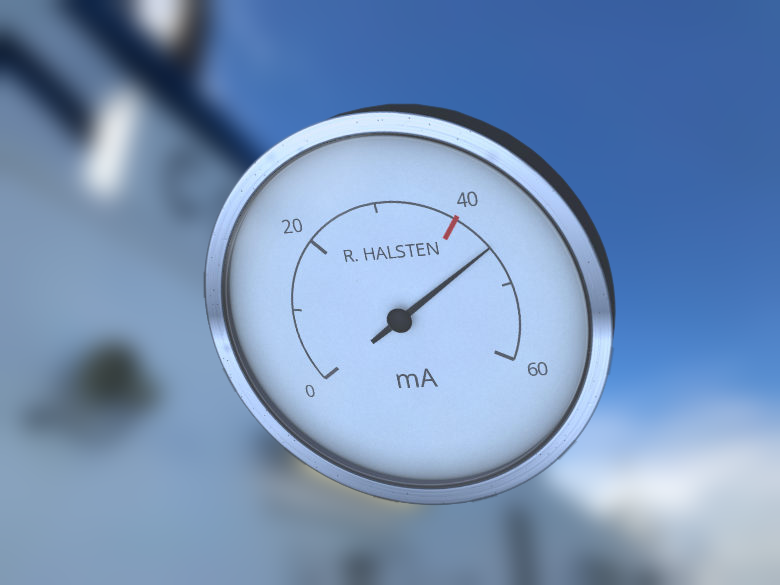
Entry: 45 mA
